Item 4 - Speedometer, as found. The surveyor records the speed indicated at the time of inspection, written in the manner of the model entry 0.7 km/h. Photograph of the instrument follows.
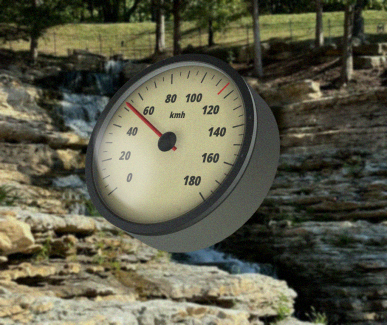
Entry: 52.5 km/h
